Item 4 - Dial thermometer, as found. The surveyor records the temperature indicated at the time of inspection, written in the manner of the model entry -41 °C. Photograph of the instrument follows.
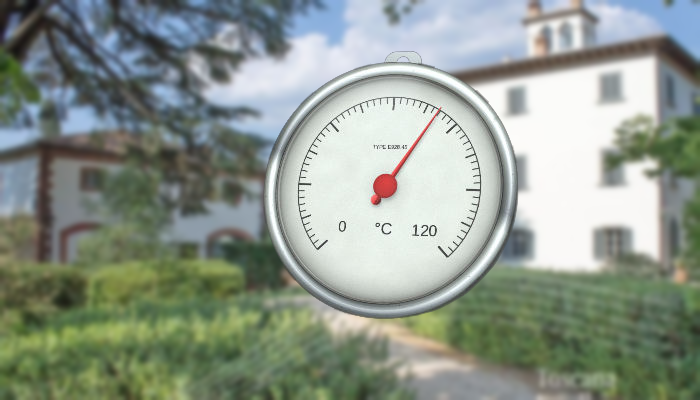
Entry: 74 °C
